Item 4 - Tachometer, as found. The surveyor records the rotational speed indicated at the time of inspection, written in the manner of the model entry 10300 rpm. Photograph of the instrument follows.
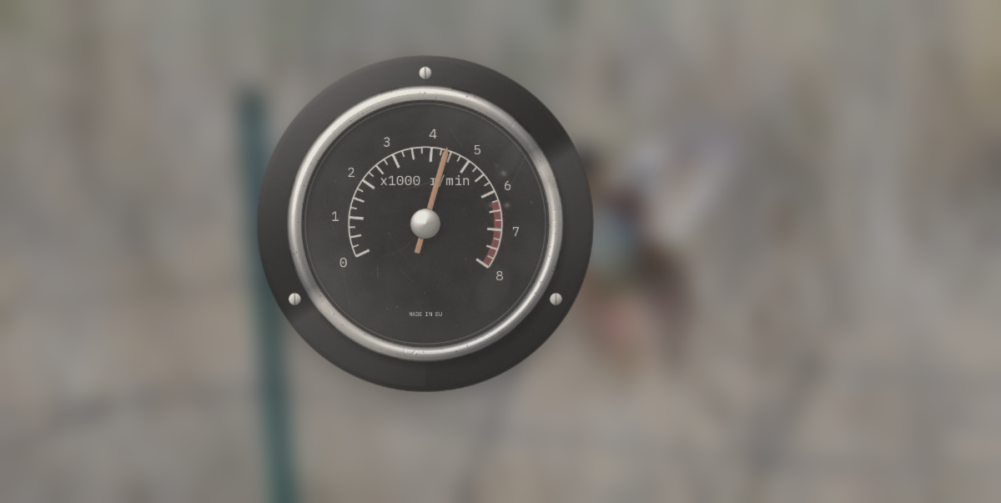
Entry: 4375 rpm
